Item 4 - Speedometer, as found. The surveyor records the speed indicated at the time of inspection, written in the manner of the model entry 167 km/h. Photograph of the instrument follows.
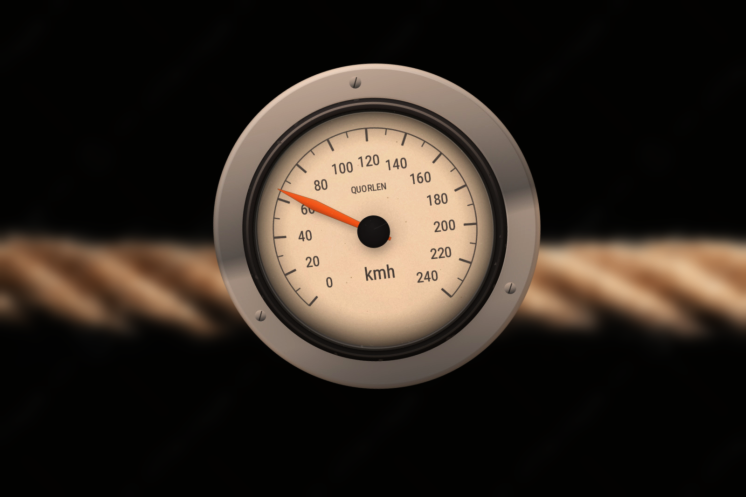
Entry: 65 km/h
